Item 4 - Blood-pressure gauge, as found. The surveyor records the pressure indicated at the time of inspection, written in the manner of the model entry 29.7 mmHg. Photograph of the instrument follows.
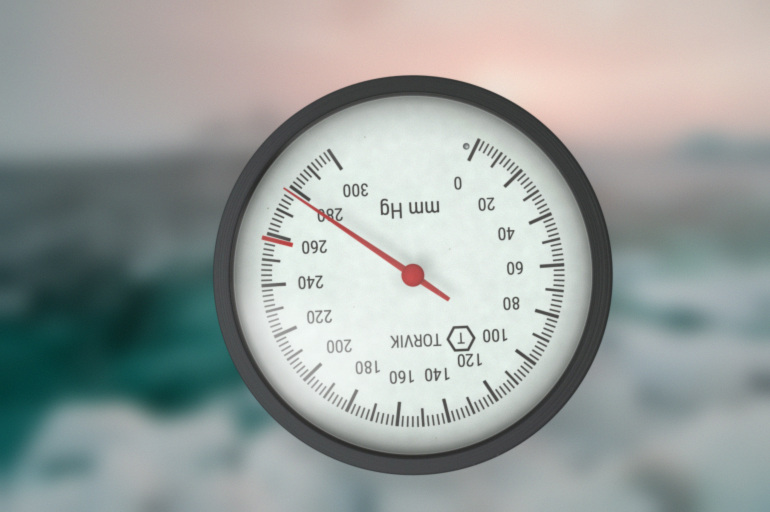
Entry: 278 mmHg
